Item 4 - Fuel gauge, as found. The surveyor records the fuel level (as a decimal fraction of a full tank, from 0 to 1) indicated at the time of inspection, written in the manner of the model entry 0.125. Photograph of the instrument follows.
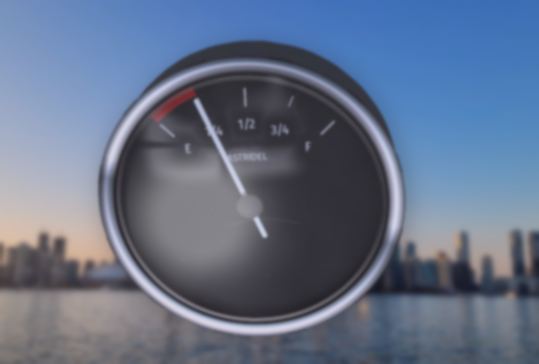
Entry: 0.25
